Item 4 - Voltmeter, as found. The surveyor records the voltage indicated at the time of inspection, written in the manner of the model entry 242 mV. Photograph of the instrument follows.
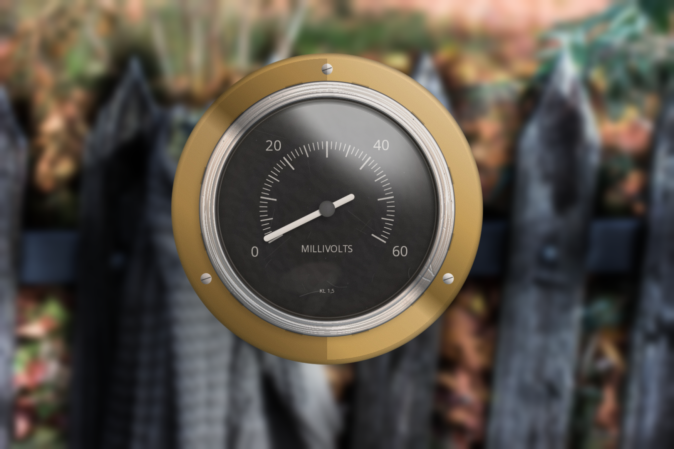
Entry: 1 mV
